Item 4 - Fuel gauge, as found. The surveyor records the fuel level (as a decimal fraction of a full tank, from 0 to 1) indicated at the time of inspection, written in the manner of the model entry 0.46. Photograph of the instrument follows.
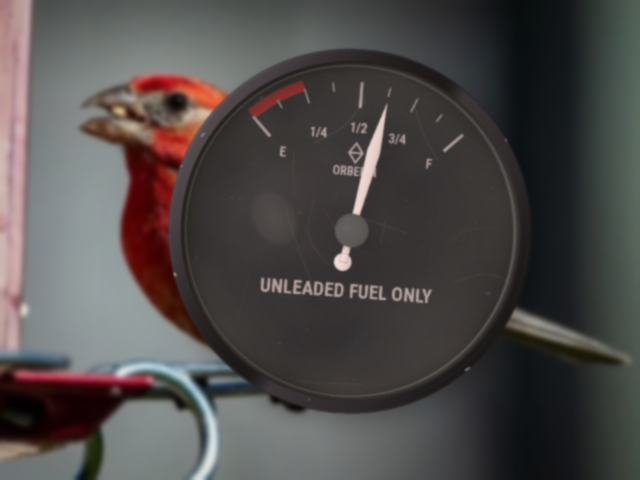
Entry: 0.625
